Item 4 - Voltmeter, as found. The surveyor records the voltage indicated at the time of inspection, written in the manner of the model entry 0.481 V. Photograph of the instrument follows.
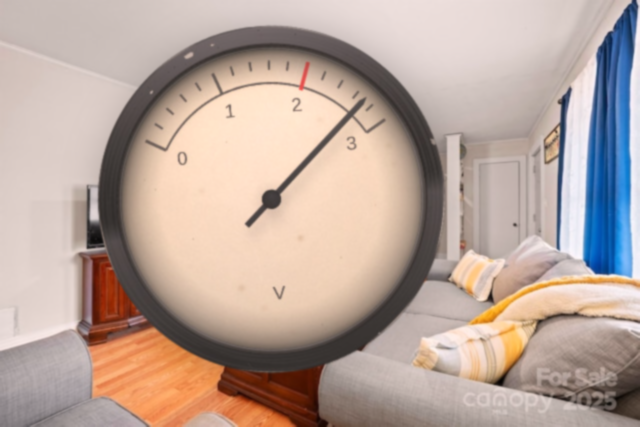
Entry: 2.7 V
